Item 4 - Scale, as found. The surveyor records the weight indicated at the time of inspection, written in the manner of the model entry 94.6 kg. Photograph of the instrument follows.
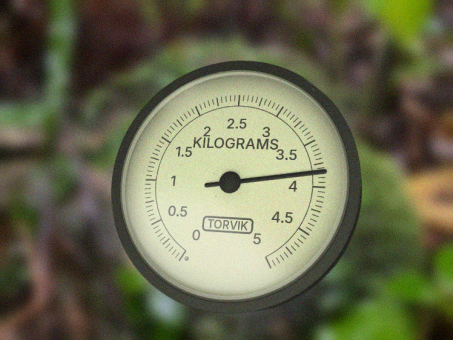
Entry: 3.85 kg
